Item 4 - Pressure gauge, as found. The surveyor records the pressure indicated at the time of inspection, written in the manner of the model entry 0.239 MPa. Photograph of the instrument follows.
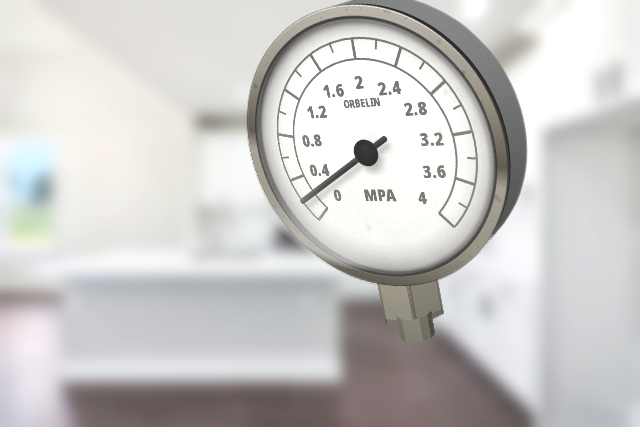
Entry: 0.2 MPa
